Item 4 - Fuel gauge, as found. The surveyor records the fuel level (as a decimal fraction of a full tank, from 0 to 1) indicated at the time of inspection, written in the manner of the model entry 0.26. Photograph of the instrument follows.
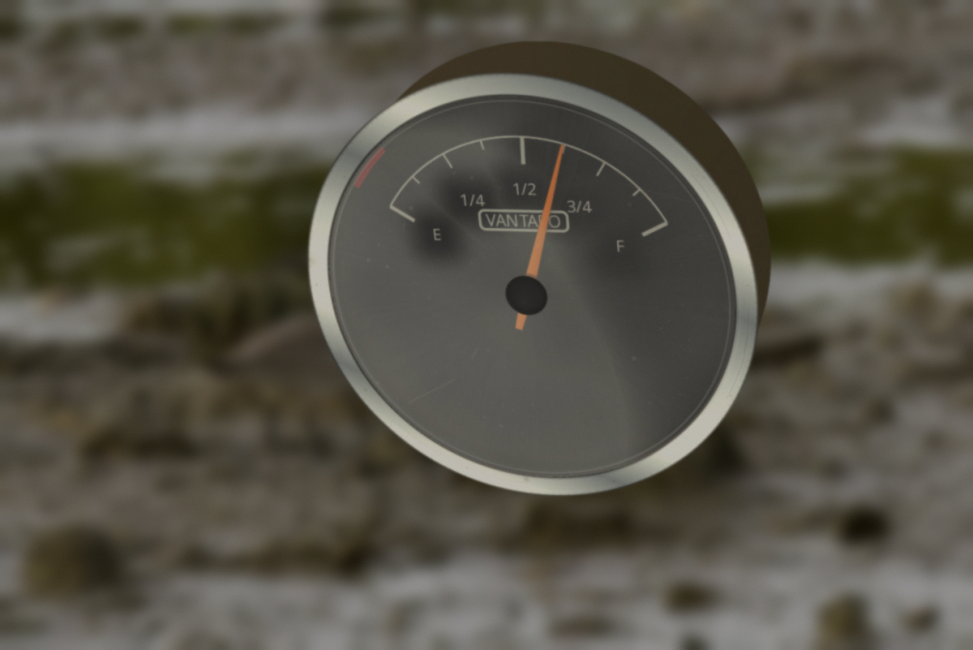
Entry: 0.625
